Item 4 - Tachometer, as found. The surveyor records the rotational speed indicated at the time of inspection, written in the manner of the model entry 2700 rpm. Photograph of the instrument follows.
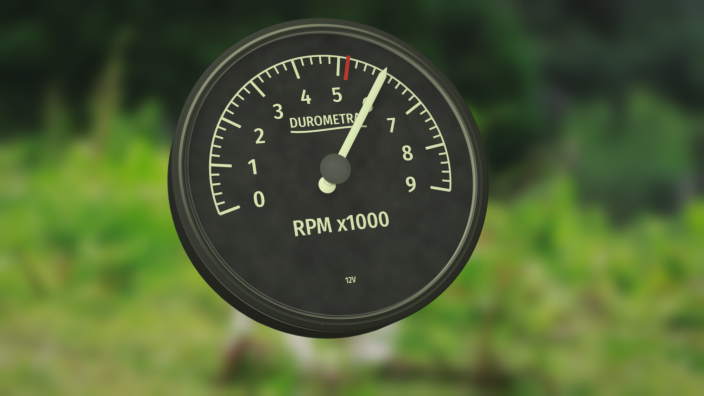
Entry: 6000 rpm
